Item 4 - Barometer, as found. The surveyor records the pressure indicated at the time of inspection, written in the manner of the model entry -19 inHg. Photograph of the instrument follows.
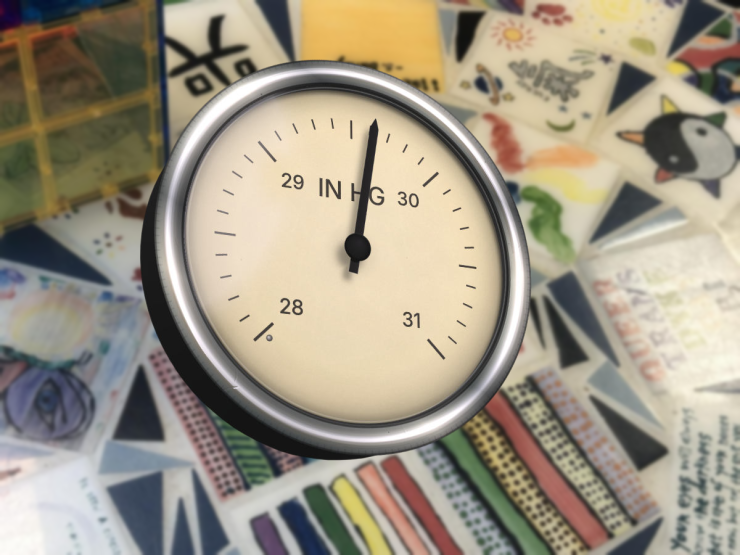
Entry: 29.6 inHg
